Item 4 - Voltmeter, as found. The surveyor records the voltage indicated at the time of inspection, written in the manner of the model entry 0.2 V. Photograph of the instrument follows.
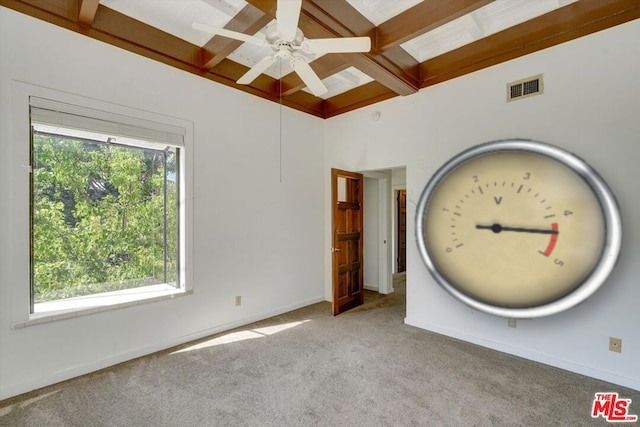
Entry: 4.4 V
